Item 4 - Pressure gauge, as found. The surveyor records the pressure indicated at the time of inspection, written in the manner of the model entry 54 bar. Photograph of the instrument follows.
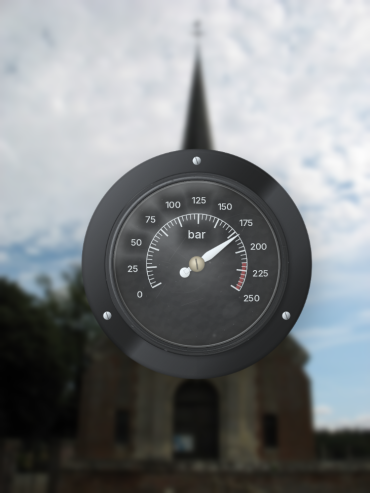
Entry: 180 bar
